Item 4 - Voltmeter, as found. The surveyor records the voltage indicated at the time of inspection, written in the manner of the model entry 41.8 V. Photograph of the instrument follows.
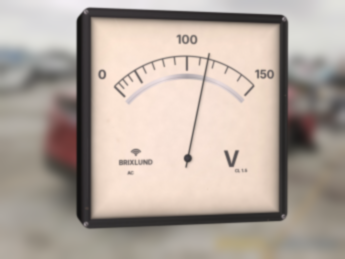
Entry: 115 V
